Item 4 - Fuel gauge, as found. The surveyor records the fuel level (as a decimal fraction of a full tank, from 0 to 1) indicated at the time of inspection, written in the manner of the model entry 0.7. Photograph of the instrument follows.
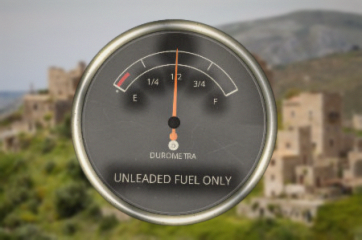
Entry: 0.5
